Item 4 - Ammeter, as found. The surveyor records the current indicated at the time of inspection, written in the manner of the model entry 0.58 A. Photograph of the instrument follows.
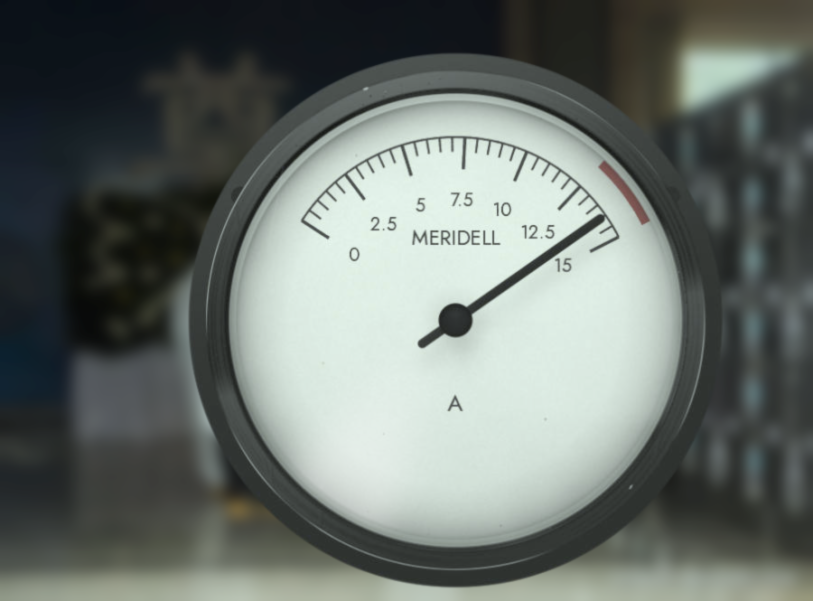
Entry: 14 A
